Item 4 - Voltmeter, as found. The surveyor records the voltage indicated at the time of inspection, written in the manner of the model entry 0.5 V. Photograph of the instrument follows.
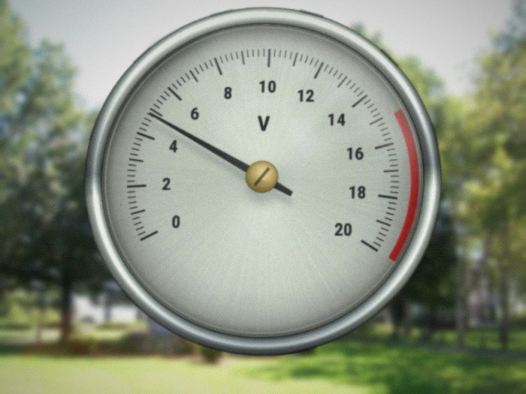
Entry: 4.8 V
